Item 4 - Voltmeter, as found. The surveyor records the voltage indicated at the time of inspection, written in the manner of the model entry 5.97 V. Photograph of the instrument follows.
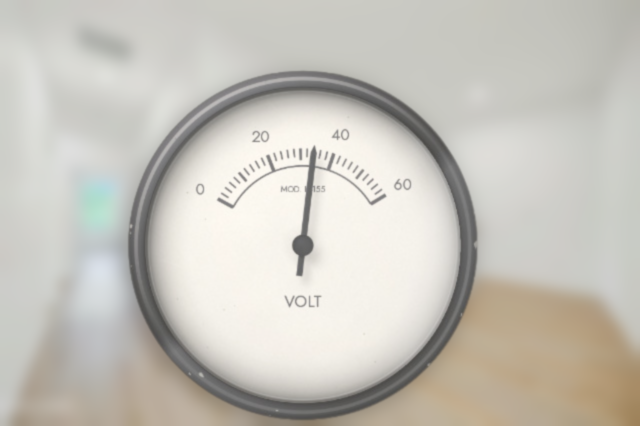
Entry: 34 V
